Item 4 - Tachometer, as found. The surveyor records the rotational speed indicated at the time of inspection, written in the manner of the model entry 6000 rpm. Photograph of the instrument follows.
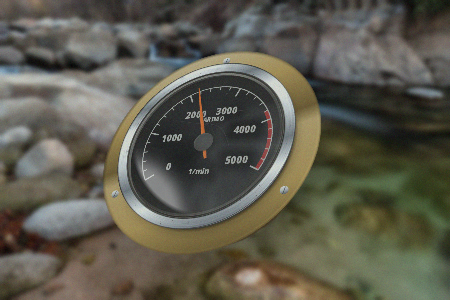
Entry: 2200 rpm
